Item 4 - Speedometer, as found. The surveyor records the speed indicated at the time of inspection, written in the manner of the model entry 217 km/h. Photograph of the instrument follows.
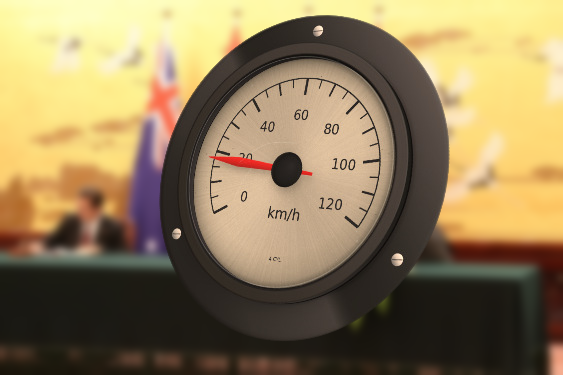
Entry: 17.5 km/h
